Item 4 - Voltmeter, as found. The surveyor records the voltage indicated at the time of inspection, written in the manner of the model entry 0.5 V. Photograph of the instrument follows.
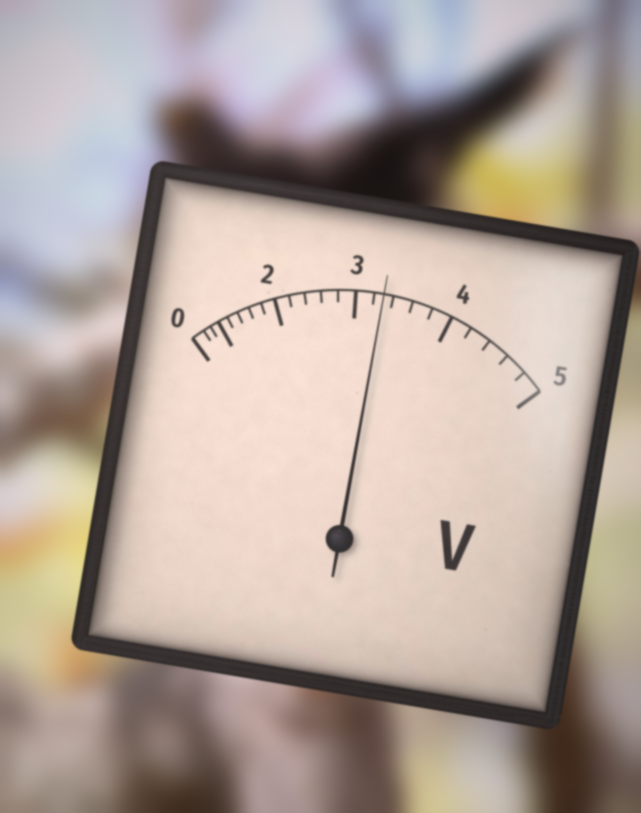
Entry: 3.3 V
